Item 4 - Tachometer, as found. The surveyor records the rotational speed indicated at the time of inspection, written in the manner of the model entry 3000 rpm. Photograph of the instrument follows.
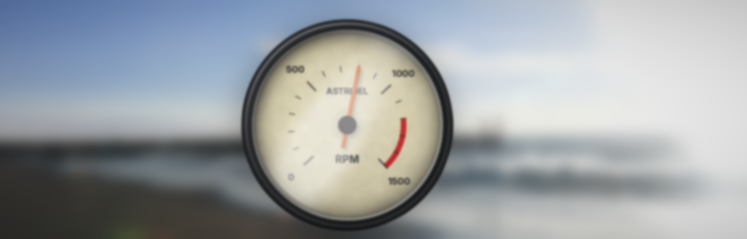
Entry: 800 rpm
